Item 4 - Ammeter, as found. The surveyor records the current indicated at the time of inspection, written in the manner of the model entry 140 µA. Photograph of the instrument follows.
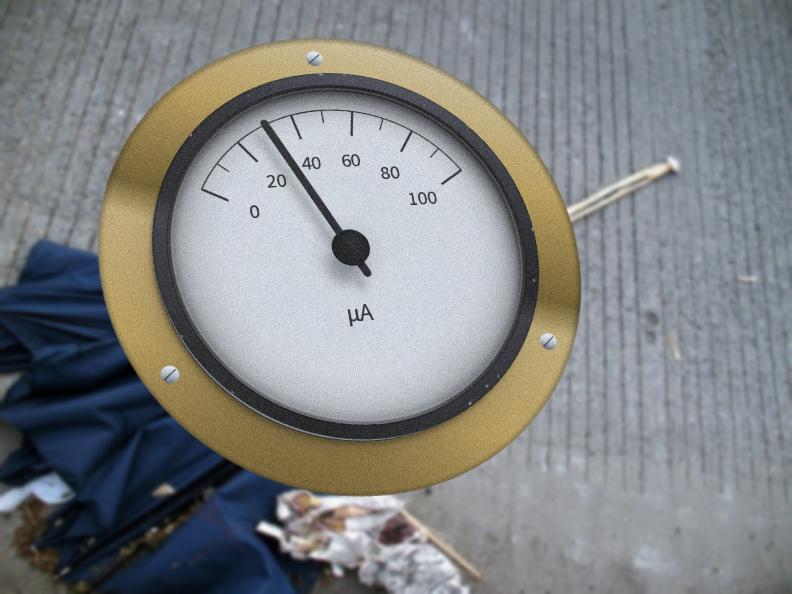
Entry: 30 µA
